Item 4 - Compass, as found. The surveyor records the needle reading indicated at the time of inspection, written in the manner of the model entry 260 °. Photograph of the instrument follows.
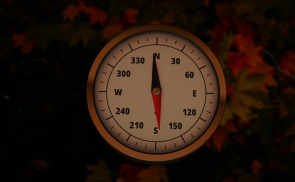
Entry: 175 °
